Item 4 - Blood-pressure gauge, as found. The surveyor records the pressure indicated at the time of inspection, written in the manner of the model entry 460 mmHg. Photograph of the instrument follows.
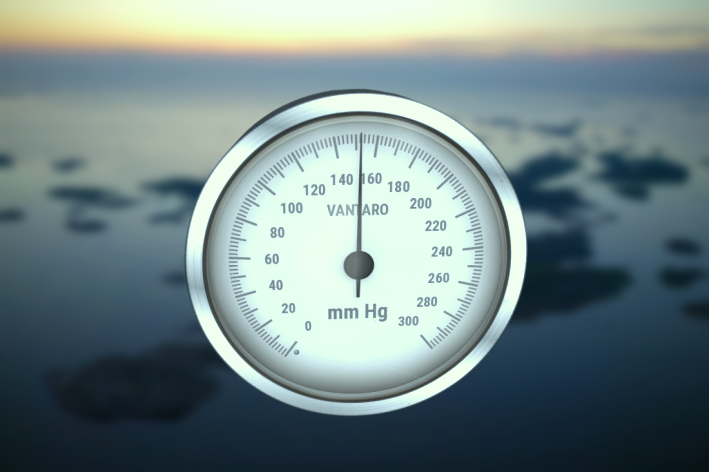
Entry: 152 mmHg
